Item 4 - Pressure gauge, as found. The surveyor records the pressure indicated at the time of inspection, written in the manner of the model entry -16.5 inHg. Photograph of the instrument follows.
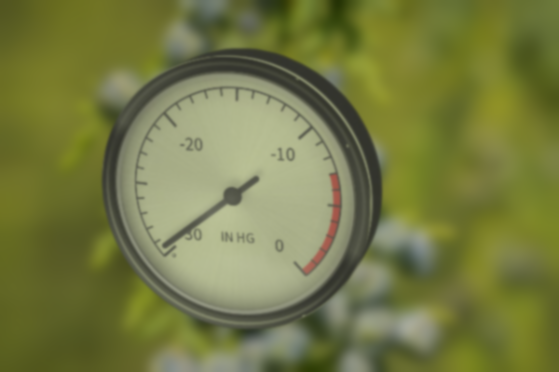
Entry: -29.5 inHg
